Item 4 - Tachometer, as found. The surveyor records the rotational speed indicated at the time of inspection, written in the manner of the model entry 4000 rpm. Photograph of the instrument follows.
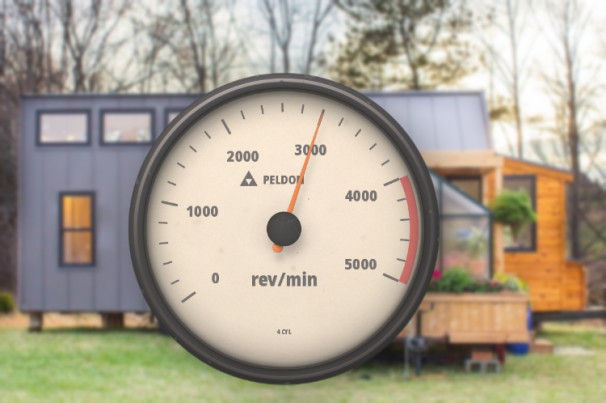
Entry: 3000 rpm
